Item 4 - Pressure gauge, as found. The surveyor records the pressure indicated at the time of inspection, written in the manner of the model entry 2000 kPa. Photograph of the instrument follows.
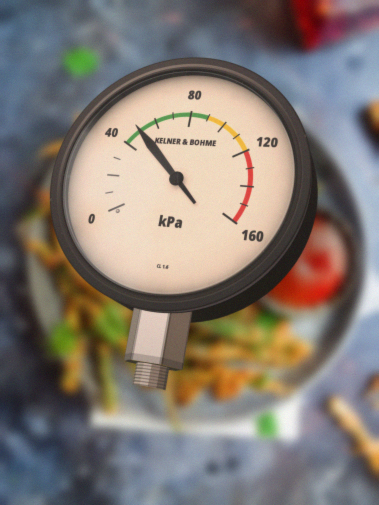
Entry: 50 kPa
